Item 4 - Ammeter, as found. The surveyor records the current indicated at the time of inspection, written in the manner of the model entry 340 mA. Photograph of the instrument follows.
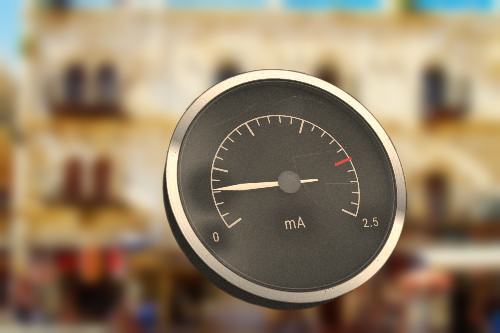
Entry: 0.3 mA
